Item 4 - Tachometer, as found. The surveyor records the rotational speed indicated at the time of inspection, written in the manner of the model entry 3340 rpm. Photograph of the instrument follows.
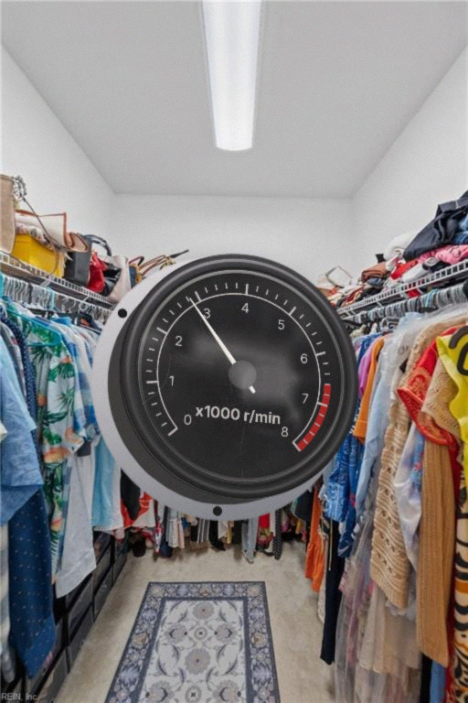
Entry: 2800 rpm
